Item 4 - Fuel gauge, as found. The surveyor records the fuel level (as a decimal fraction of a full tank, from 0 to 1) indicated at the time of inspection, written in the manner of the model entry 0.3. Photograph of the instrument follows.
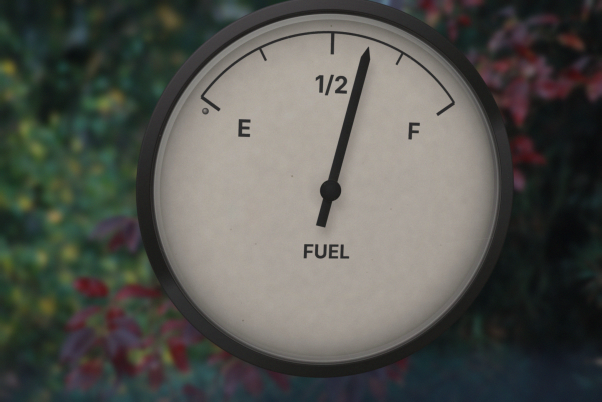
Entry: 0.625
